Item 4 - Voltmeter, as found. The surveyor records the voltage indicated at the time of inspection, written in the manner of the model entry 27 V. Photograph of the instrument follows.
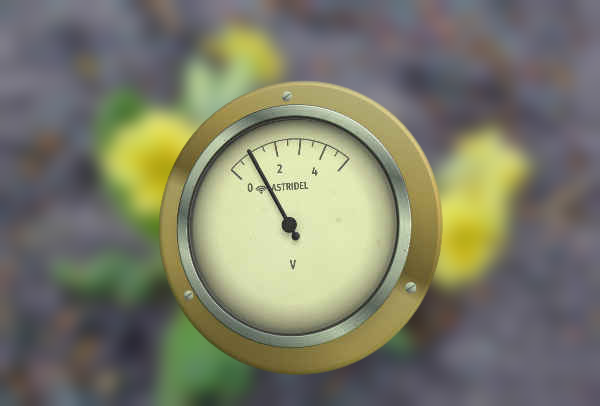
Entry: 1 V
